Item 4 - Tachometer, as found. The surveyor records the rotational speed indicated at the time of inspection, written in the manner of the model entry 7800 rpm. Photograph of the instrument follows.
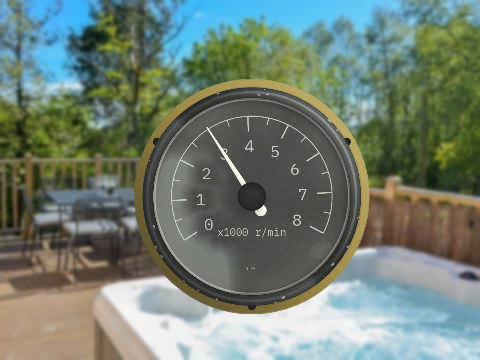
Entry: 3000 rpm
